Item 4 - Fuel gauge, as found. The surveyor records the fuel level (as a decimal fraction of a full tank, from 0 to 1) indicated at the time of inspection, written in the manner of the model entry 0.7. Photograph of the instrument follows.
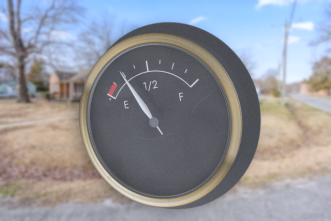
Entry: 0.25
